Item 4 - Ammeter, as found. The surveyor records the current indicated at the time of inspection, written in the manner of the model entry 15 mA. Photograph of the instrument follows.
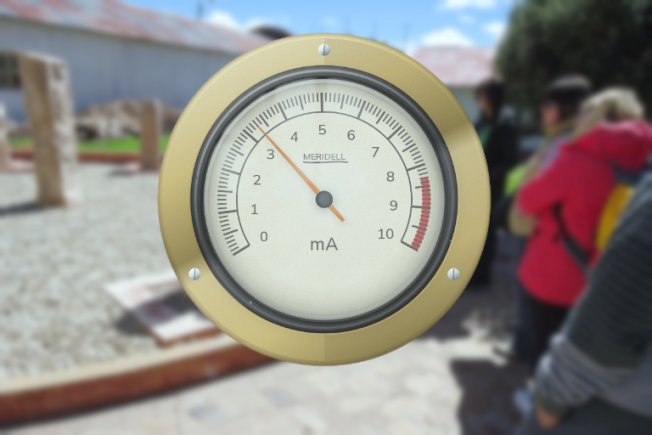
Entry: 3.3 mA
